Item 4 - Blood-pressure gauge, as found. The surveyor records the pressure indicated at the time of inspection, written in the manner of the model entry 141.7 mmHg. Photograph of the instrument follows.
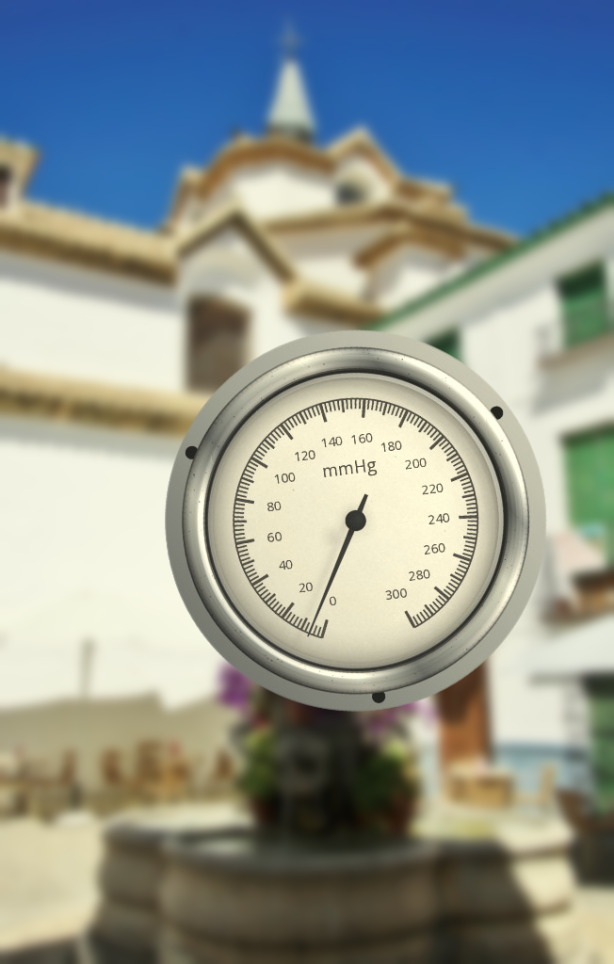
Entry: 6 mmHg
